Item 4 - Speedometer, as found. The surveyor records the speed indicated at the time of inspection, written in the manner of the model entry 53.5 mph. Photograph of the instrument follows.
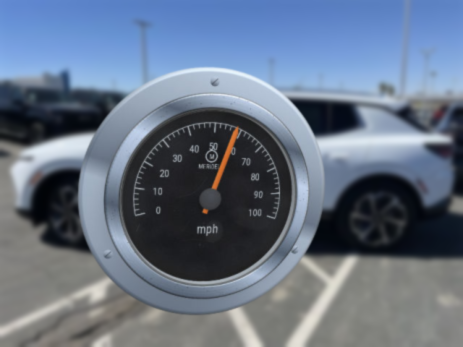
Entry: 58 mph
